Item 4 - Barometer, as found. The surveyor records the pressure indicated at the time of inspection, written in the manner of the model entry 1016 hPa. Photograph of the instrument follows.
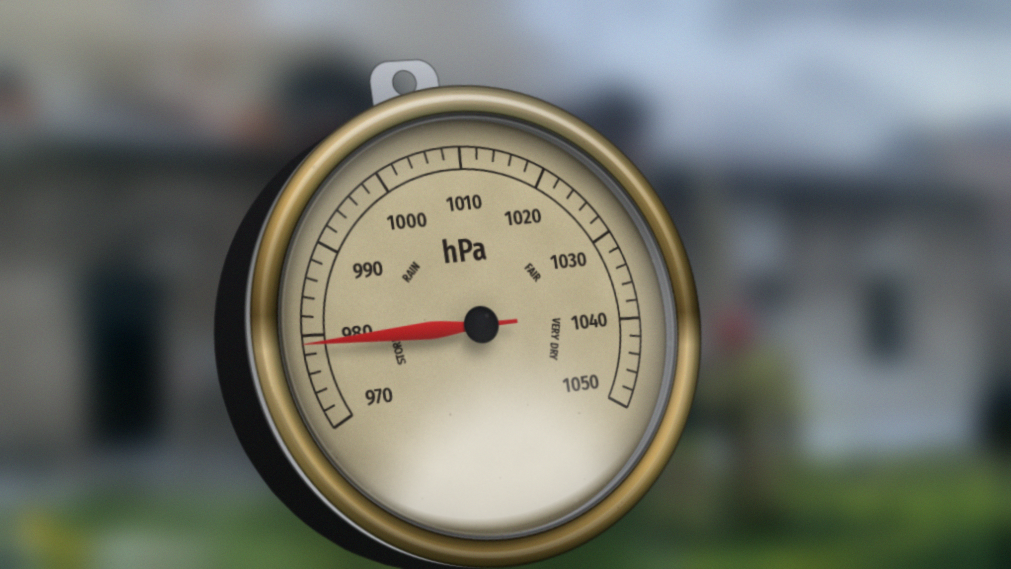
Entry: 979 hPa
